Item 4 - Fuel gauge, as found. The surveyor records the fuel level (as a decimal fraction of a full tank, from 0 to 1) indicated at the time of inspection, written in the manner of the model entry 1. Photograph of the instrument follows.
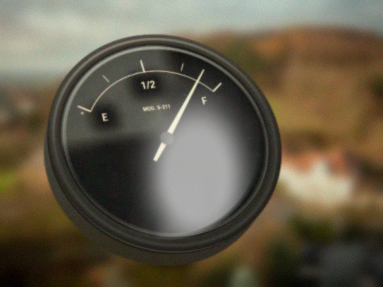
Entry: 0.875
